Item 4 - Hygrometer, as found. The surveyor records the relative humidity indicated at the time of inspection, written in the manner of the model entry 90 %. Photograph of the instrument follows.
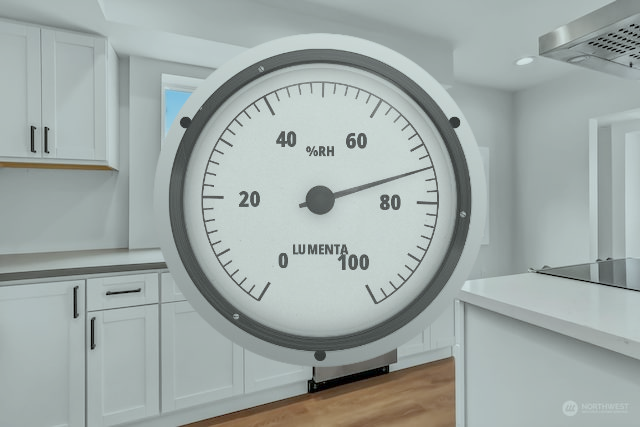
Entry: 74 %
